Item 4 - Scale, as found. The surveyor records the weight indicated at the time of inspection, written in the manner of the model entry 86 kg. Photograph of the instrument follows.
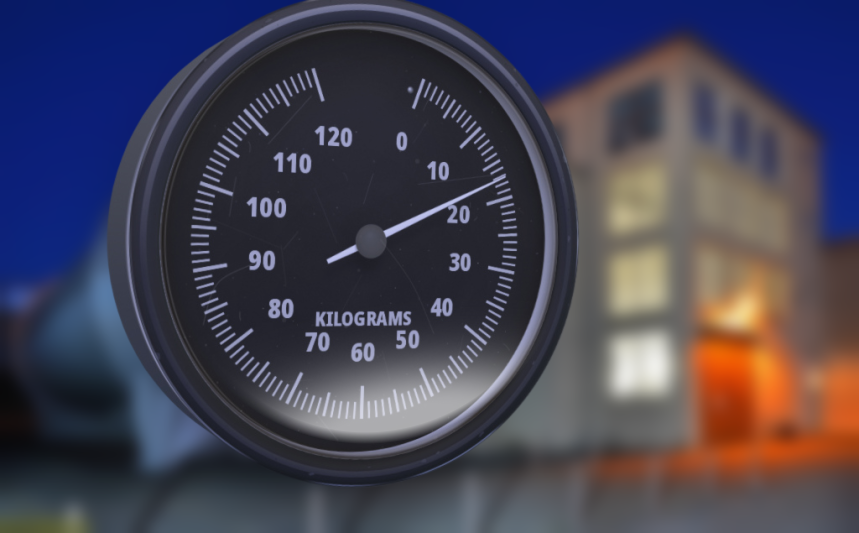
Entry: 17 kg
